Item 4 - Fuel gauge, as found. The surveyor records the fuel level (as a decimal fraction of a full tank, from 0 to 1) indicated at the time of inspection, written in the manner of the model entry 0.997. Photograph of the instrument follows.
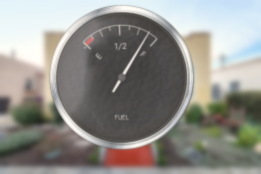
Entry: 0.875
